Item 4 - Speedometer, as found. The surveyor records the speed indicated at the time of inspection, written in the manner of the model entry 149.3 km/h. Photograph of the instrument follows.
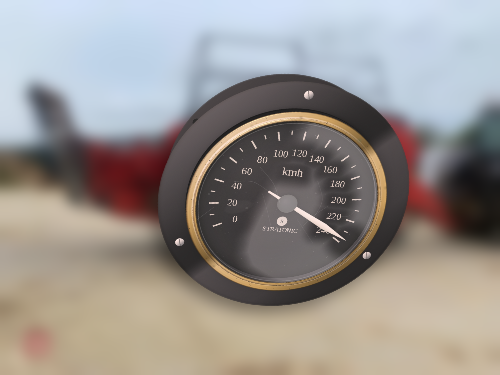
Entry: 235 km/h
